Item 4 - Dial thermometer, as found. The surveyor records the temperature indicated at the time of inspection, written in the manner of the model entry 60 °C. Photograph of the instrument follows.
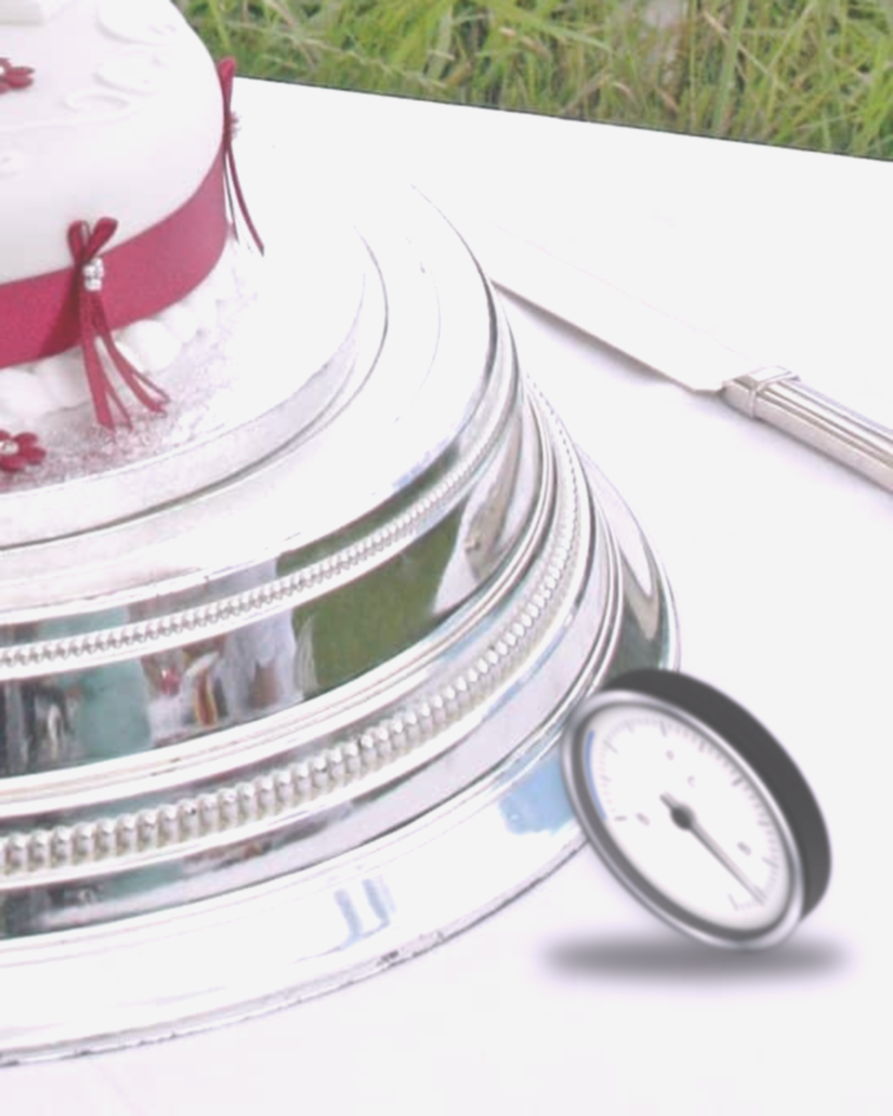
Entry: 50 °C
